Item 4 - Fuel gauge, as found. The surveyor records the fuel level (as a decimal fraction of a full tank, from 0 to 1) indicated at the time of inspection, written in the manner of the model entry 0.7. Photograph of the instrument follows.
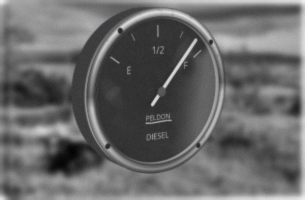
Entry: 0.875
